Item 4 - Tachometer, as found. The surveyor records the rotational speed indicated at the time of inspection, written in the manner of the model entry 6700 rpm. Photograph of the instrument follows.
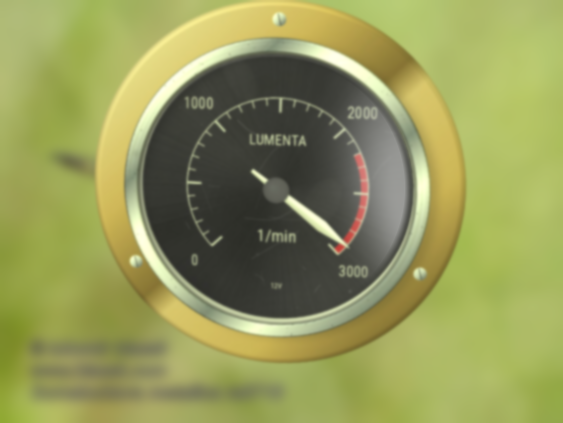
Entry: 2900 rpm
